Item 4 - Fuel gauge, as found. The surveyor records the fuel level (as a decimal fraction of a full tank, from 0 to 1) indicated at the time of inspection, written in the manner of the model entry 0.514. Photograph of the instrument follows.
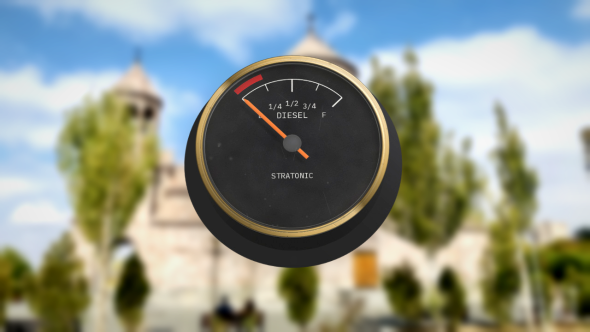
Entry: 0
